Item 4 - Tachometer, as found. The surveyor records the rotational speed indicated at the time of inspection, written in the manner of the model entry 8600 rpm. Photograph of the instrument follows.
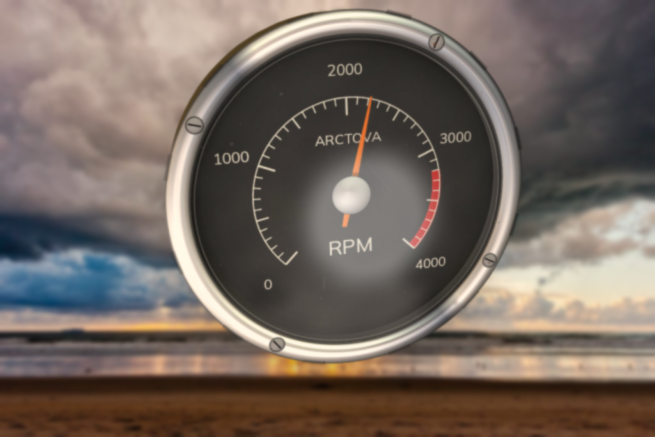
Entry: 2200 rpm
